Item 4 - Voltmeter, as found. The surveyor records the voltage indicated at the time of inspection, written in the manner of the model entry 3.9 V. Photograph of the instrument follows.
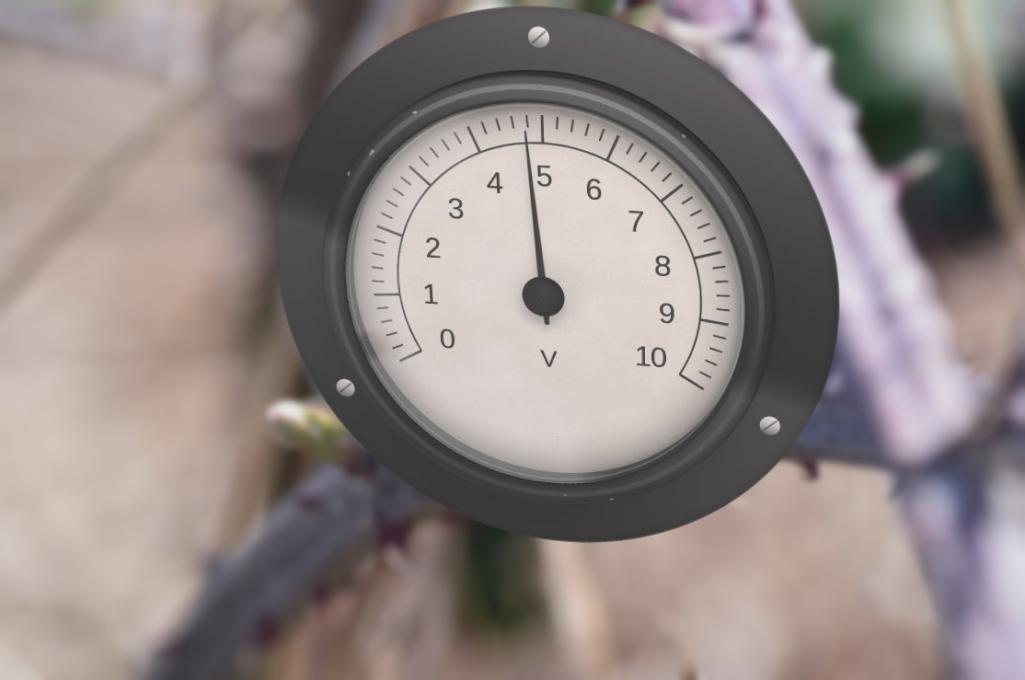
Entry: 4.8 V
